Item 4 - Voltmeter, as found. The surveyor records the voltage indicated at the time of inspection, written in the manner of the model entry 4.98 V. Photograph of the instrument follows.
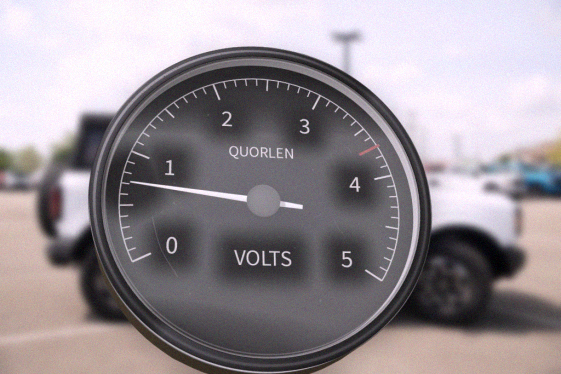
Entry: 0.7 V
